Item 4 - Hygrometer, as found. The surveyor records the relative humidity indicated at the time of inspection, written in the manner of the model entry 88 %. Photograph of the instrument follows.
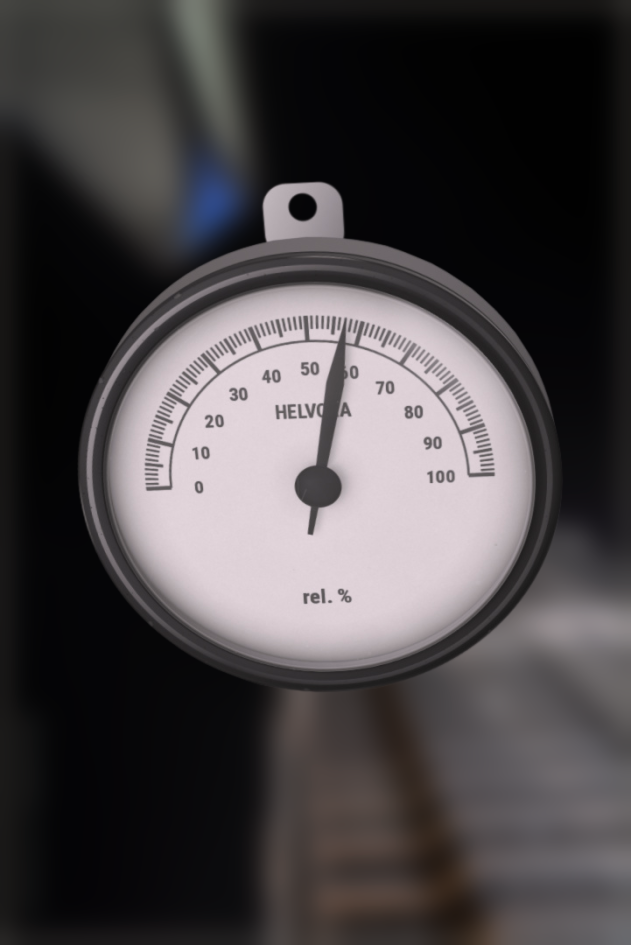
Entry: 57 %
